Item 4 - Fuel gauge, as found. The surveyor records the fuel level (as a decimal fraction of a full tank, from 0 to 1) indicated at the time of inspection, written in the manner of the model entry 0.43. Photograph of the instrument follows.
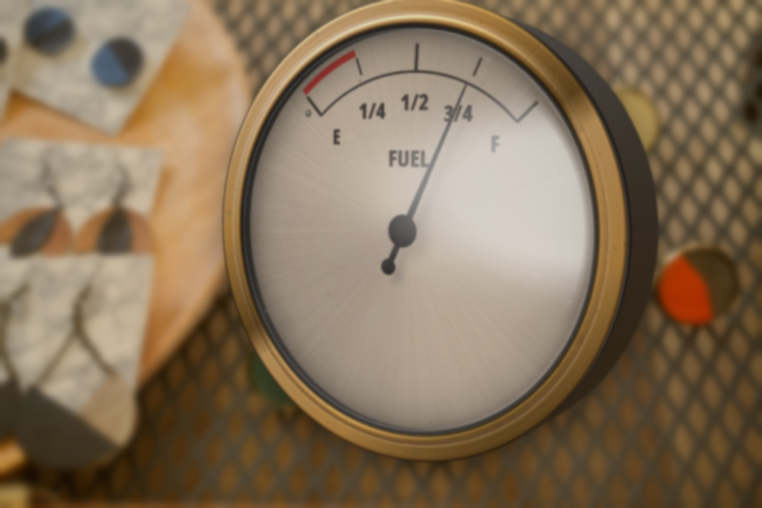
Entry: 0.75
